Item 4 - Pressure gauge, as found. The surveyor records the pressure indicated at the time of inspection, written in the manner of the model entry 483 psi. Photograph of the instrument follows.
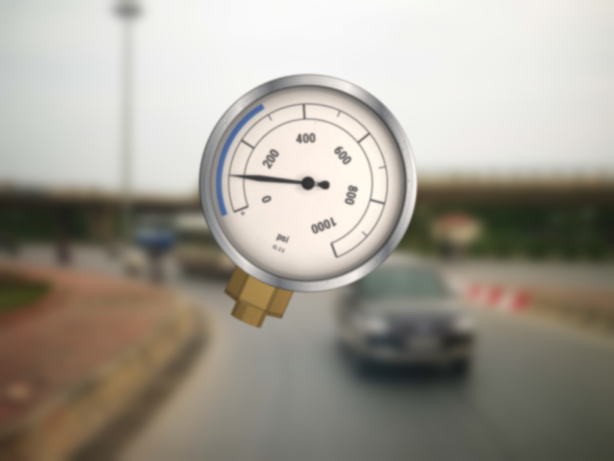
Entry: 100 psi
